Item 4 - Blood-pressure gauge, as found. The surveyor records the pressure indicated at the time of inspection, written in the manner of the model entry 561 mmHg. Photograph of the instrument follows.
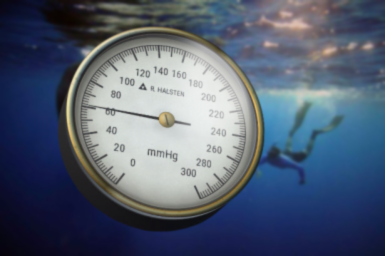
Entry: 60 mmHg
